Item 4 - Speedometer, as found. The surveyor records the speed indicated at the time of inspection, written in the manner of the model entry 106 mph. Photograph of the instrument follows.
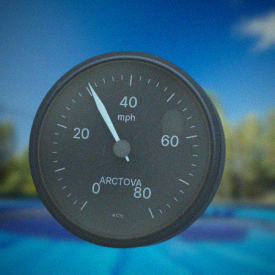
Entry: 31 mph
